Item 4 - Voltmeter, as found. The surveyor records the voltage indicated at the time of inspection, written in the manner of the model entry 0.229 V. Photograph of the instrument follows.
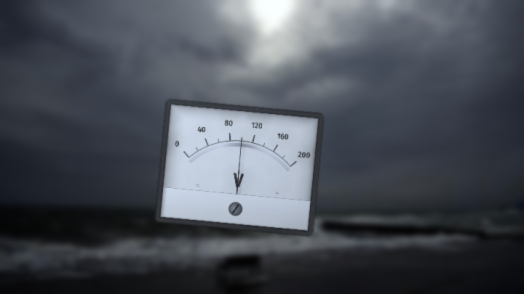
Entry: 100 V
